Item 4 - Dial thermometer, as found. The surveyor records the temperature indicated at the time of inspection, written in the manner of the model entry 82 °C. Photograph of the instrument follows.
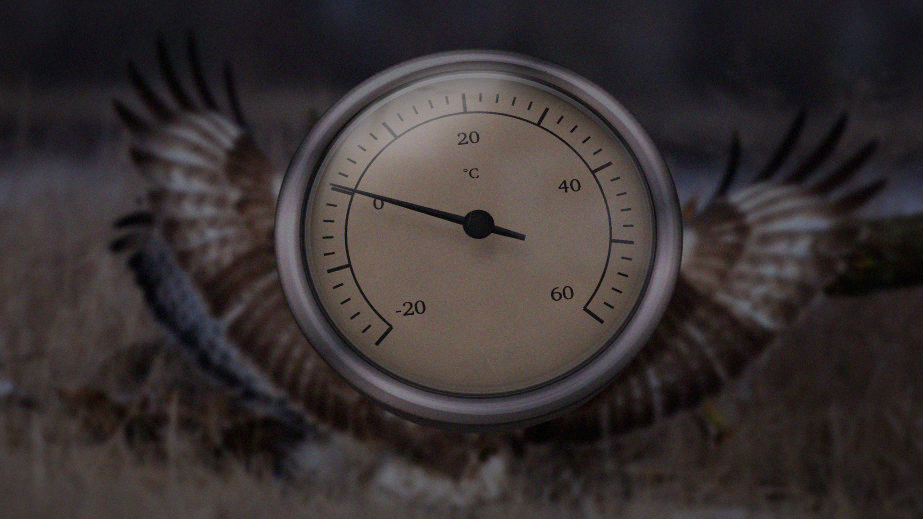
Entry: 0 °C
